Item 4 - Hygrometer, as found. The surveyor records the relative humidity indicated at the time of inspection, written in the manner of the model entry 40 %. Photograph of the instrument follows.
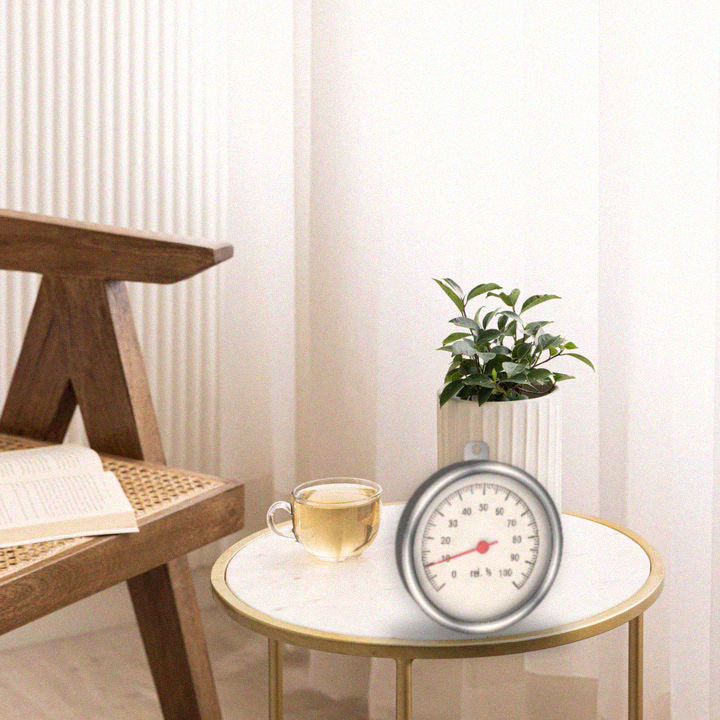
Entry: 10 %
